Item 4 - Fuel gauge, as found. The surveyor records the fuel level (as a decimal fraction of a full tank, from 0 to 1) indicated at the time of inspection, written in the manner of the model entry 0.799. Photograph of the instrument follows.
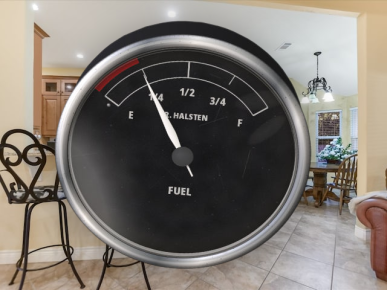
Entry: 0.25
